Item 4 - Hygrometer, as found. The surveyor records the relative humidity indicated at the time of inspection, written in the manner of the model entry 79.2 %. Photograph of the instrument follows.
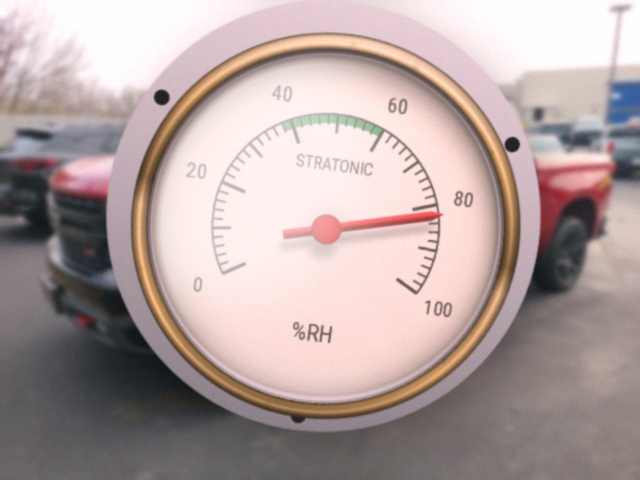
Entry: 82 %
